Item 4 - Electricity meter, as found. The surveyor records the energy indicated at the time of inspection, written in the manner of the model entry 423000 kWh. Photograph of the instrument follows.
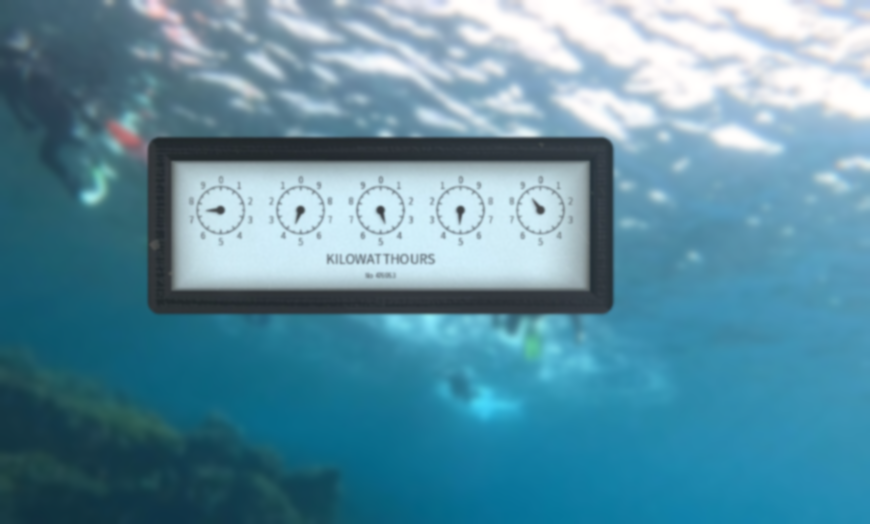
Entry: 74449 kWh
